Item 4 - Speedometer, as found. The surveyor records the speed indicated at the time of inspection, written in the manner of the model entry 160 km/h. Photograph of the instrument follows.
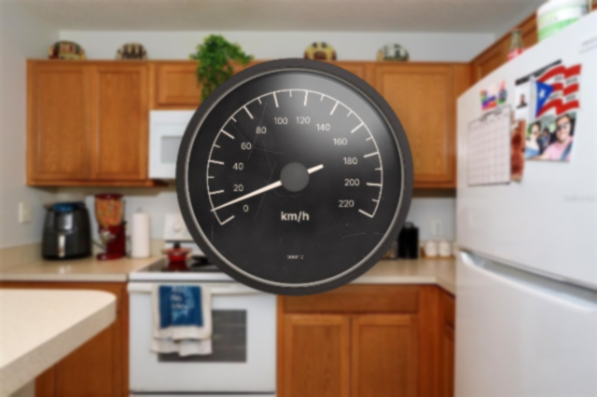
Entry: 10 km/h
